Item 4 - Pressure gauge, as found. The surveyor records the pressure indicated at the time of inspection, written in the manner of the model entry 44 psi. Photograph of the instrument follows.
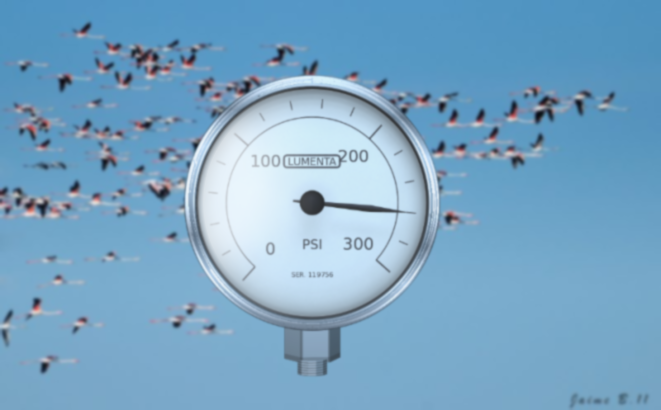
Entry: 260 psi
